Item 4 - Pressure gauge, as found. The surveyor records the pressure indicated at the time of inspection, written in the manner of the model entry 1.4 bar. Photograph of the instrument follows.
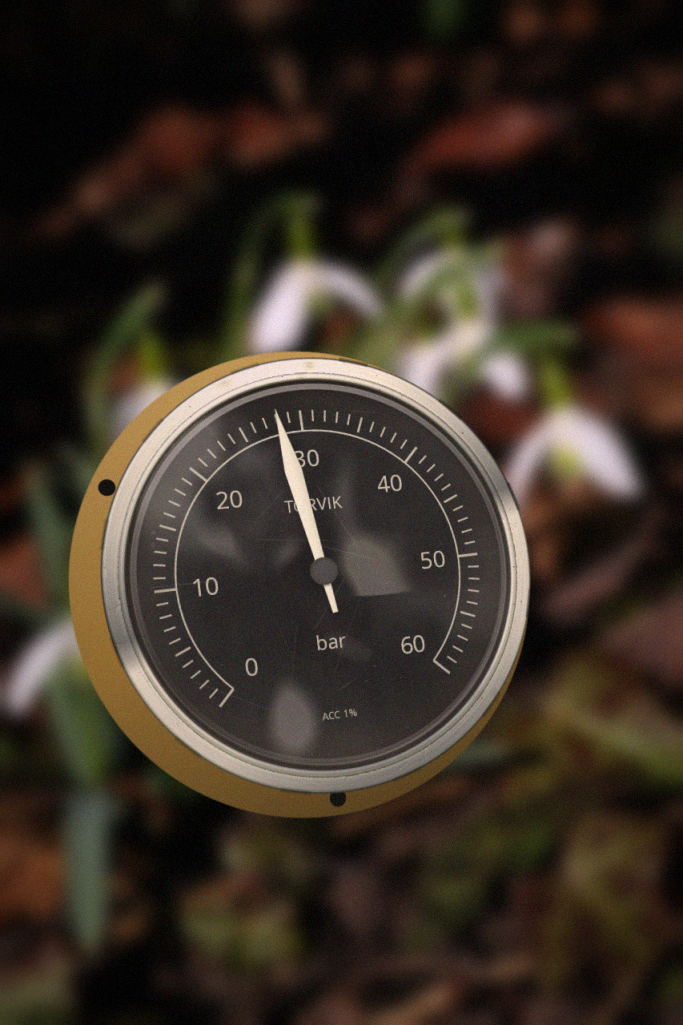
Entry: 28 bar
